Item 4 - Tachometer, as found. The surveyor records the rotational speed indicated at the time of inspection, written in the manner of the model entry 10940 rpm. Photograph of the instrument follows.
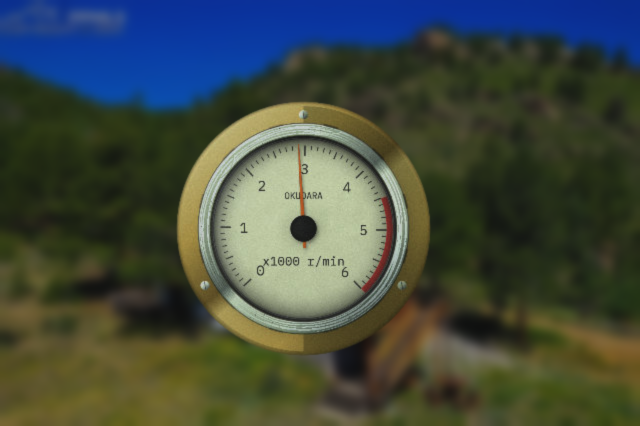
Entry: 2900 rpm
